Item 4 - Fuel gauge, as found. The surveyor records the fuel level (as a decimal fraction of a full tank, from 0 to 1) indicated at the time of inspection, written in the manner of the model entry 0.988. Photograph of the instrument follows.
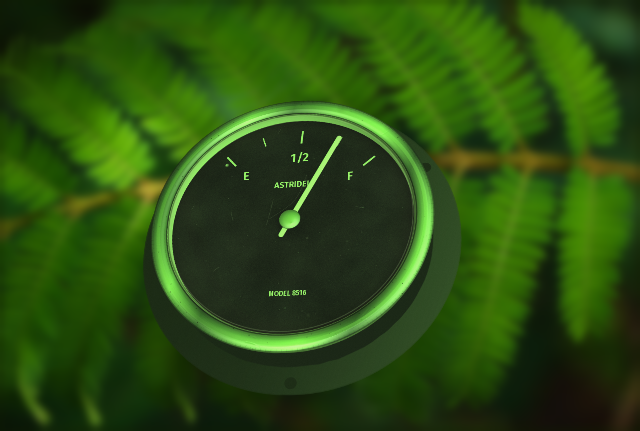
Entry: 0.75
